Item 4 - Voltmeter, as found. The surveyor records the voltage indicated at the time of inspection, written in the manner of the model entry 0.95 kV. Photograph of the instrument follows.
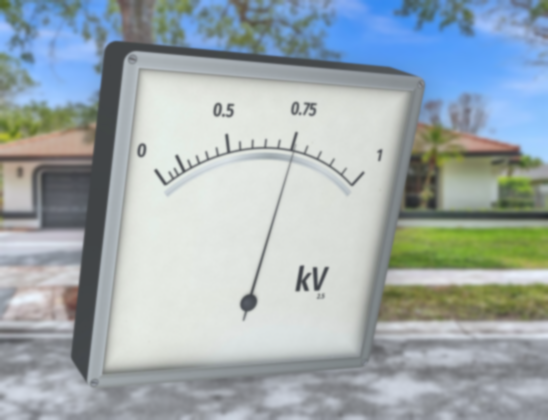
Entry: 0.75 kV
